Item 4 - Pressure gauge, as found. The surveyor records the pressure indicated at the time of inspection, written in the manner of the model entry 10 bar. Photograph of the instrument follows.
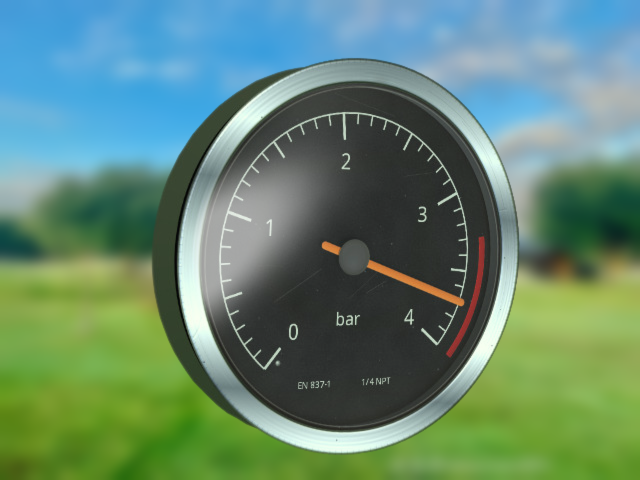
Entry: 3.7 bar
